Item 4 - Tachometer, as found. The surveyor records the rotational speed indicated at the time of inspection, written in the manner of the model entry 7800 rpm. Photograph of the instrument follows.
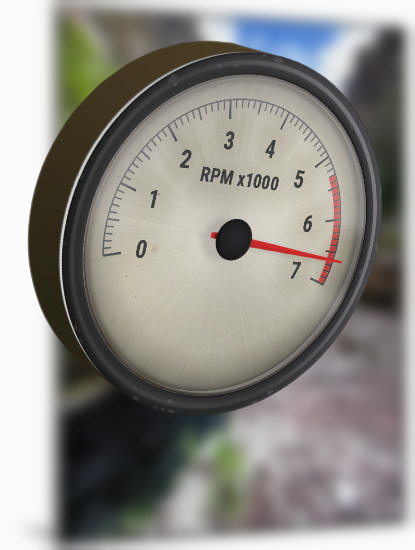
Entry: 6600 rpm
